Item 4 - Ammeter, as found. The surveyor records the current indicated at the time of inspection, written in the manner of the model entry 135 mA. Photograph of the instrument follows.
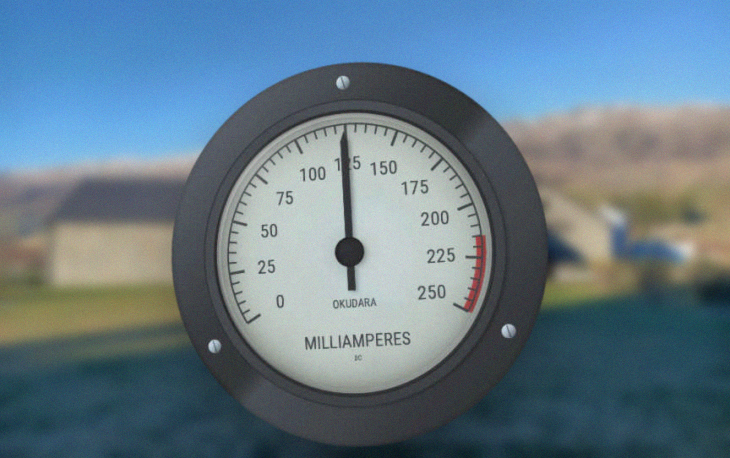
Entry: 125 mA
